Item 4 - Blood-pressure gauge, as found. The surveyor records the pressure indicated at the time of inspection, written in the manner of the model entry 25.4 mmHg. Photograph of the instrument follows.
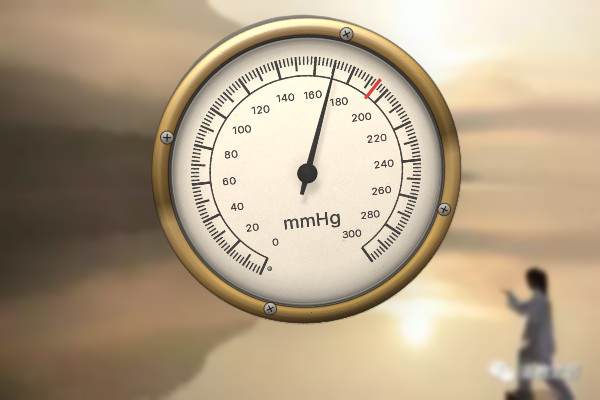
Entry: 170 mmHg
